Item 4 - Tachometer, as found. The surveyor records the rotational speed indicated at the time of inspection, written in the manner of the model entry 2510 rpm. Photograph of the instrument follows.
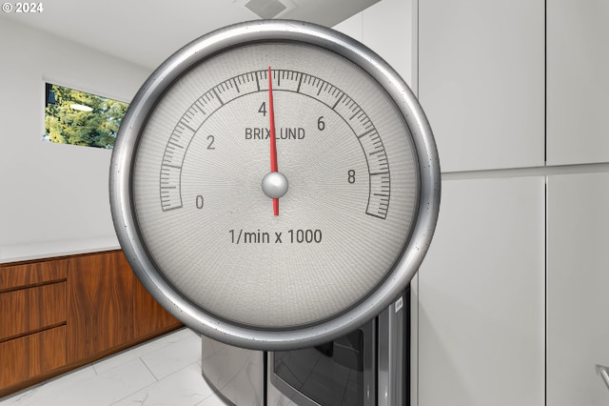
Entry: 4300 rpm
